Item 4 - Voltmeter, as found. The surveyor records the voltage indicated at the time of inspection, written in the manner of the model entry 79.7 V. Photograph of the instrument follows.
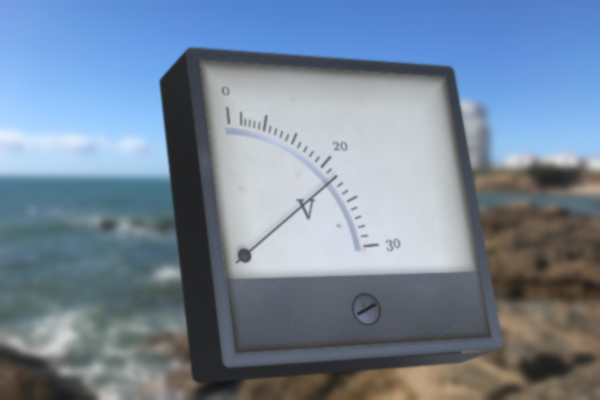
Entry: 22 V
